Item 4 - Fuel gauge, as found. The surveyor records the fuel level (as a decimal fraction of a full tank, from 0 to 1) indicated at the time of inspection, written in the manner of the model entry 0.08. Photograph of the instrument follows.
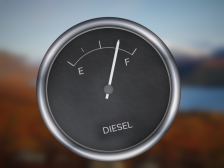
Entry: 0.75
